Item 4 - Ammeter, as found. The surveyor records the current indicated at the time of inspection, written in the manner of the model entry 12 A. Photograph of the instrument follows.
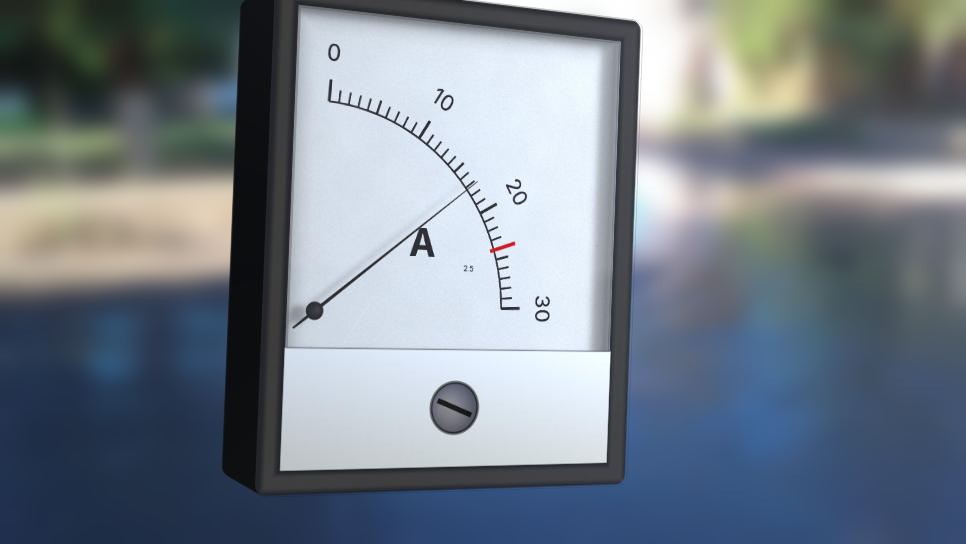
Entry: 17 A
